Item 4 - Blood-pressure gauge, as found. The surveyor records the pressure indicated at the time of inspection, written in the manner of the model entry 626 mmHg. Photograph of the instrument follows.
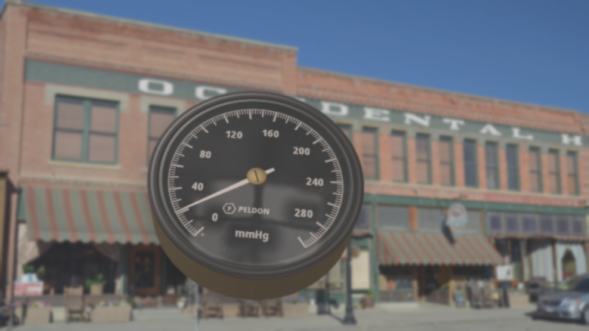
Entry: 20 mmHg
